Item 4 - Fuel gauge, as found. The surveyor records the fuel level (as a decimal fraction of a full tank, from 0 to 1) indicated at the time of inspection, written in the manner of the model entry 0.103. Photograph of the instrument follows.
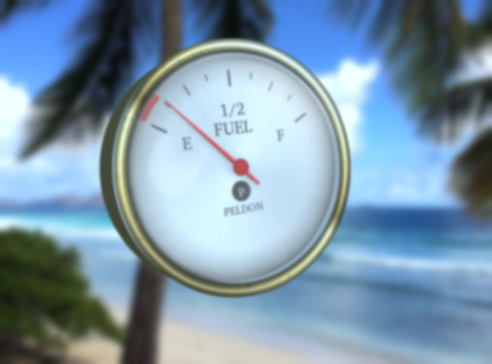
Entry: 0.125
